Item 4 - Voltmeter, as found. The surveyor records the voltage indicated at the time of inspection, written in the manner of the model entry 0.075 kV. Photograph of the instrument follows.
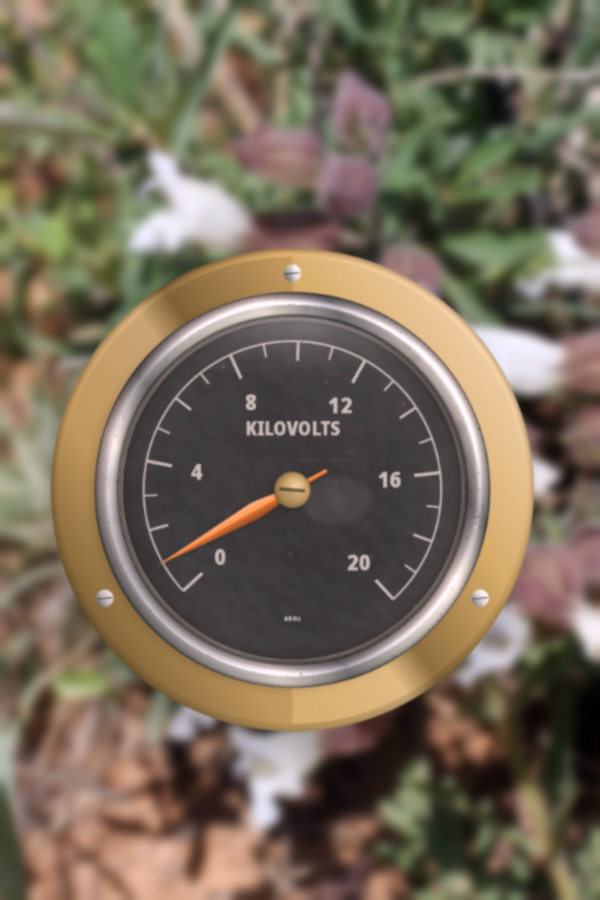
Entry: 1 kV
